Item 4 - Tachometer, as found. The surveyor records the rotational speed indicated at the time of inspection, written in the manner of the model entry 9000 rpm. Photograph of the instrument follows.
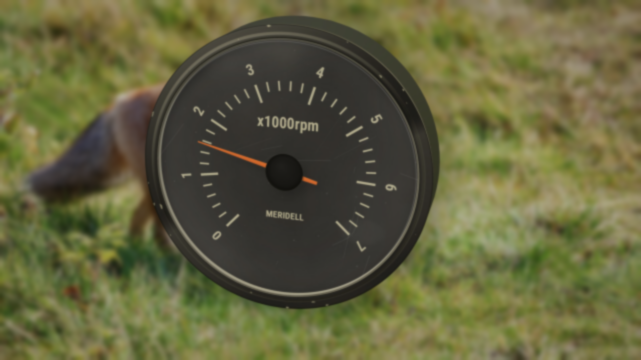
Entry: 1600 rpm
